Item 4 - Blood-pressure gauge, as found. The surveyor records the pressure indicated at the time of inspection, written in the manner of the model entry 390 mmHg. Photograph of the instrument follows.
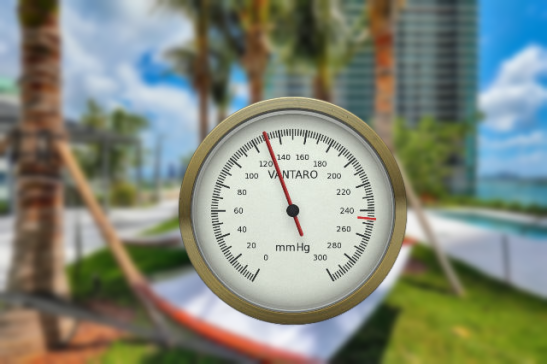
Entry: 130 mmHg
